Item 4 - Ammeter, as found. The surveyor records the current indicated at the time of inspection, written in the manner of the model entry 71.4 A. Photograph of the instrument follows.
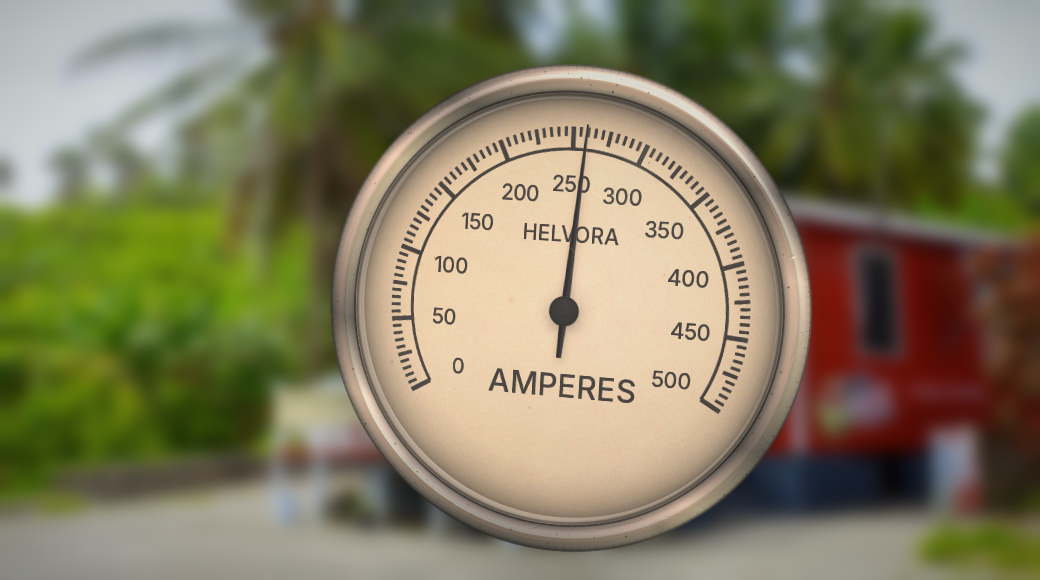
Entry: 260 A
